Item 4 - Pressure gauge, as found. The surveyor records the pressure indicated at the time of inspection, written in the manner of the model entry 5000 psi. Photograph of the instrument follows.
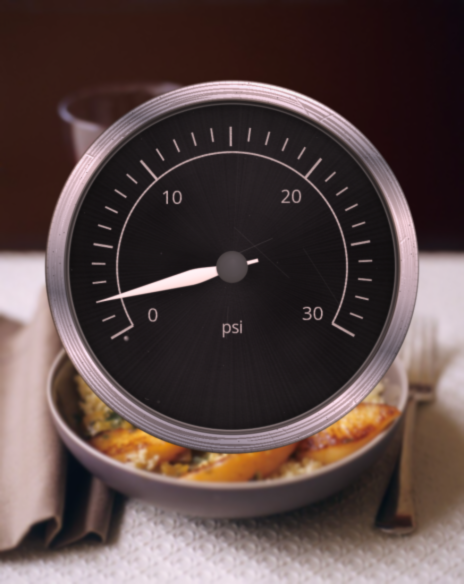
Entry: 2 psi
